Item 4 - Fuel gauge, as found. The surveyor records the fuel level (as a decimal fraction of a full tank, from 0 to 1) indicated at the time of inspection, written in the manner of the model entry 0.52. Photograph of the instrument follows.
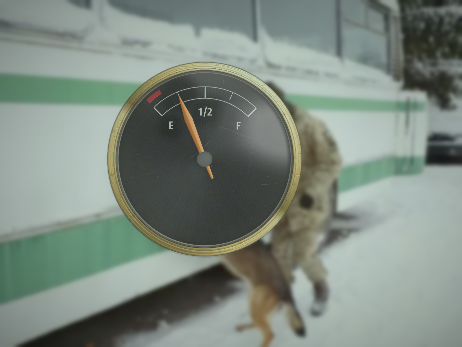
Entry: 0.25
